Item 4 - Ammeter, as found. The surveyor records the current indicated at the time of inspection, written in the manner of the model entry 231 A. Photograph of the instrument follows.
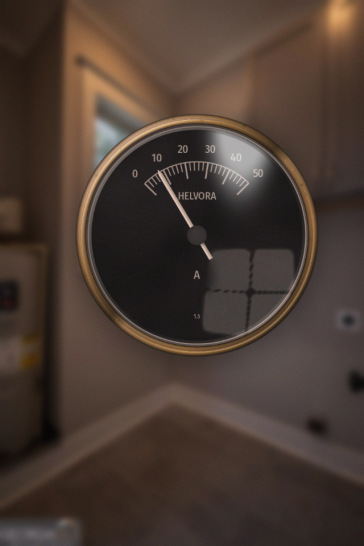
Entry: 8 A
